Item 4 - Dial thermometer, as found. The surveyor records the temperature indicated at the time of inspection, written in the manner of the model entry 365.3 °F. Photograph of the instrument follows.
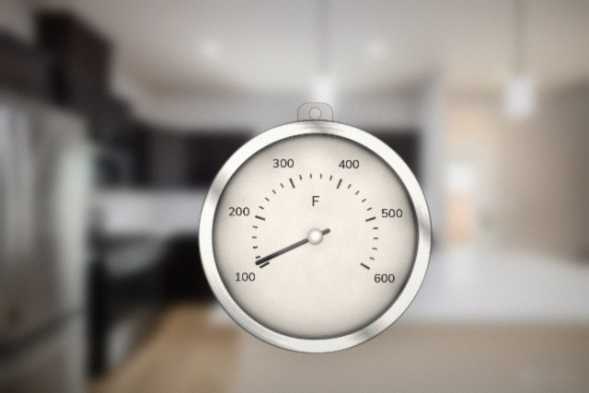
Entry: 110 °F
